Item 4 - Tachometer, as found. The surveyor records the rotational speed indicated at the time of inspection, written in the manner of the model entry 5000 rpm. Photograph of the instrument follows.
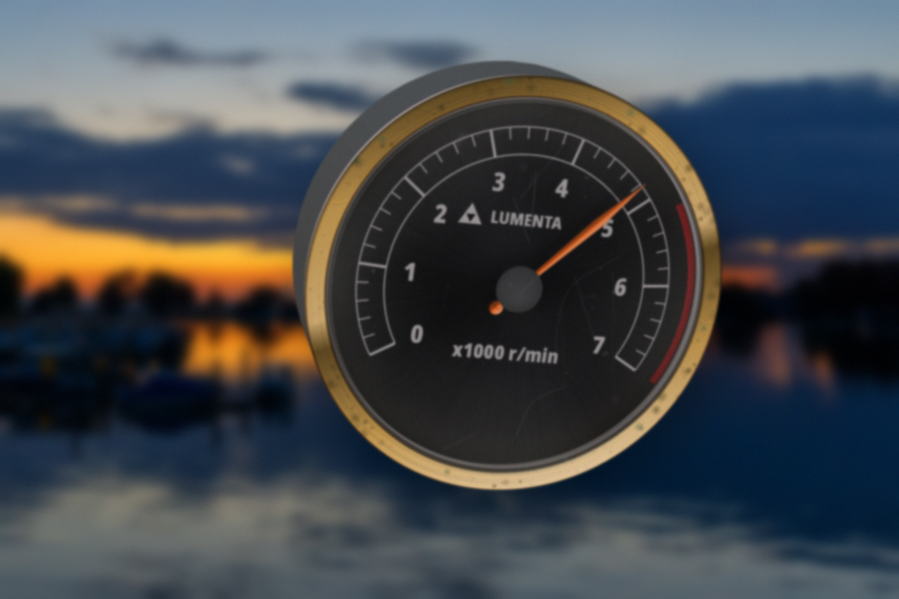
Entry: 4800 rpm
